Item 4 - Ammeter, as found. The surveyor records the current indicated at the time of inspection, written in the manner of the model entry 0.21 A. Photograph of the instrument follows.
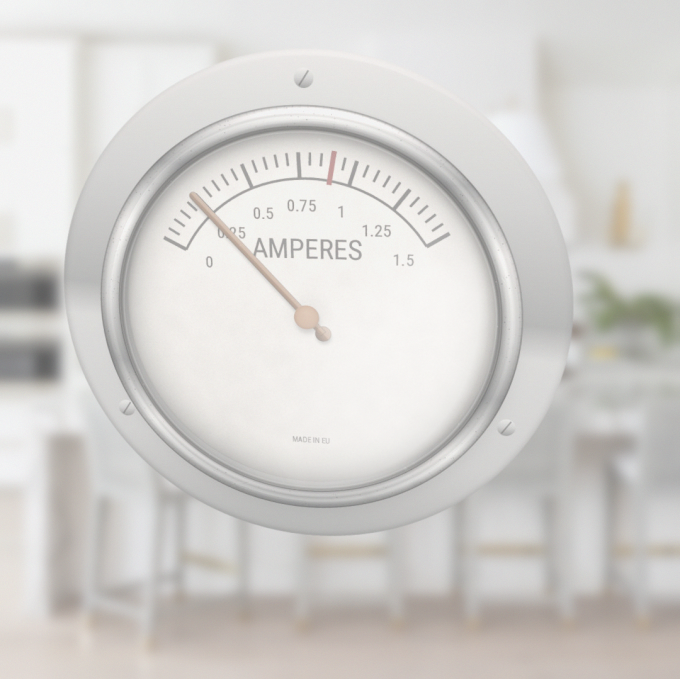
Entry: 0.25 A
